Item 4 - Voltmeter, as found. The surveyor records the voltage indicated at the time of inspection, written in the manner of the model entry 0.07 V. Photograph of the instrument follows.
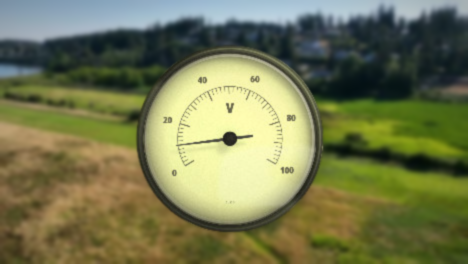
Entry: 10 V
